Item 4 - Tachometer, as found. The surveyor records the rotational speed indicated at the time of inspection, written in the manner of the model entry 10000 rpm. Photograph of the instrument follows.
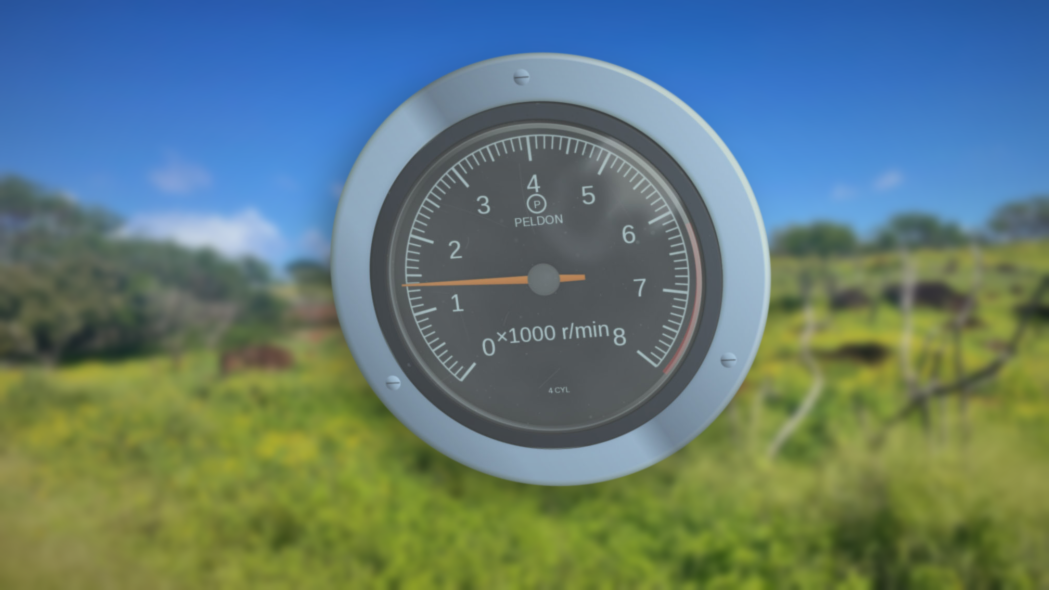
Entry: 1400 rpm
